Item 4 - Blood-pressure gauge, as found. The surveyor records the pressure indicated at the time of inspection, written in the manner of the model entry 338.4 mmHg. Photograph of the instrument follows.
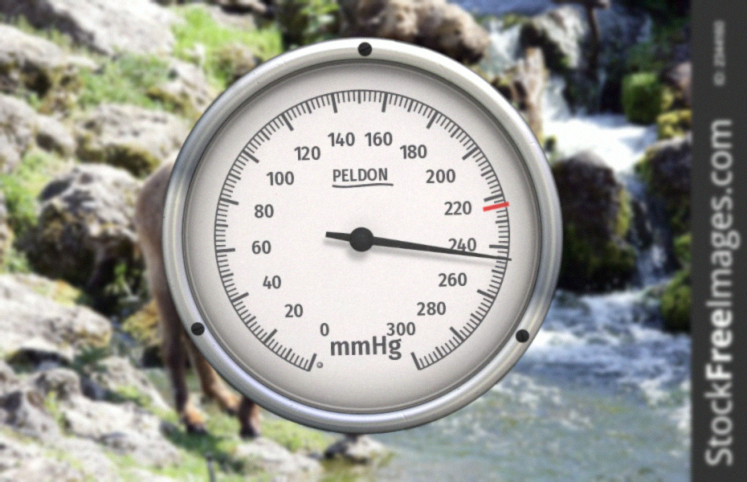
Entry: 244 mmHg
